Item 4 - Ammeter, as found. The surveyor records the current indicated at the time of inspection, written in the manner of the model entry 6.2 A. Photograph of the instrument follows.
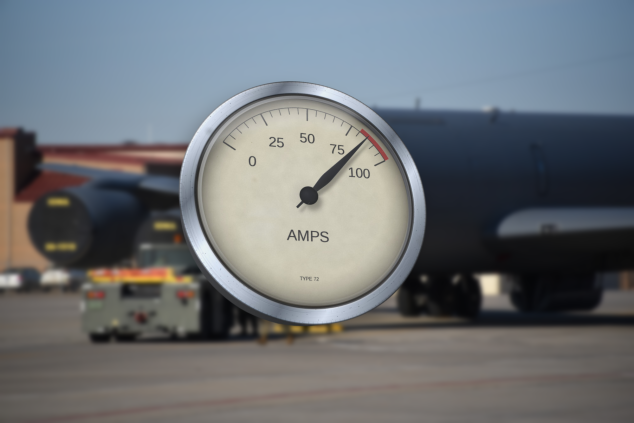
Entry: 85 A
